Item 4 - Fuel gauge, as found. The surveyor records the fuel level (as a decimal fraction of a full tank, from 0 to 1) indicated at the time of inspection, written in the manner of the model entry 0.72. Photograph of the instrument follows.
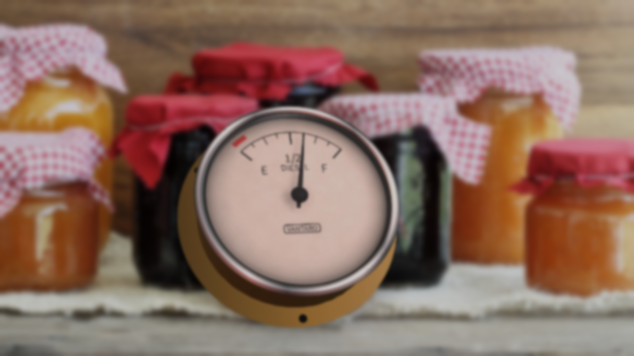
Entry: 0.625
